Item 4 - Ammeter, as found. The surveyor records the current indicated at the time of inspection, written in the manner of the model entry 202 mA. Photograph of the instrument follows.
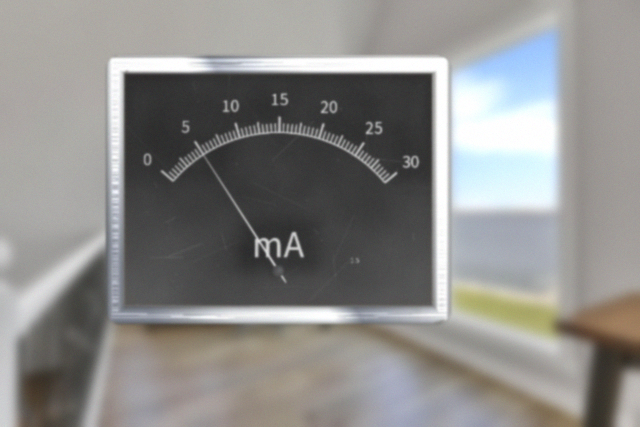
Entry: 5 mA
